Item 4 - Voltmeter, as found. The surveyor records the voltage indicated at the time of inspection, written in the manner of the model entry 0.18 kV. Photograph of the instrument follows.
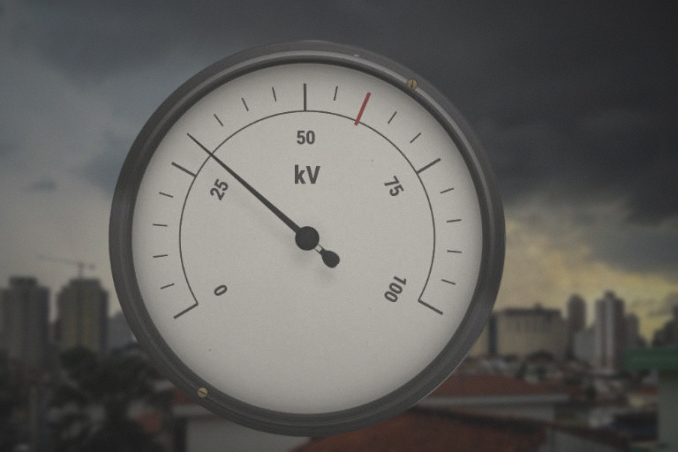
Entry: 30 kV
